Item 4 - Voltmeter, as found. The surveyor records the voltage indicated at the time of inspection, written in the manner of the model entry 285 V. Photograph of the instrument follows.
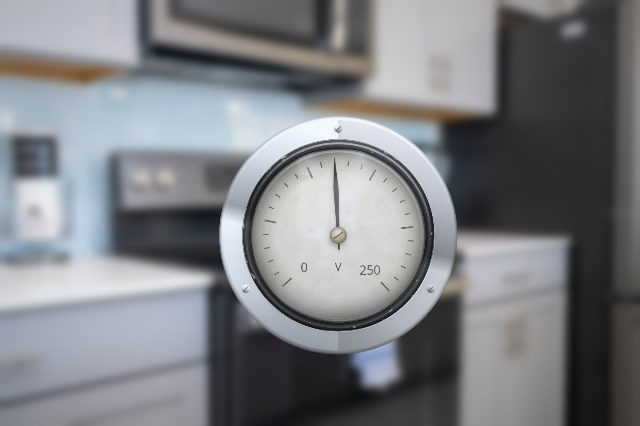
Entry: 120 V
